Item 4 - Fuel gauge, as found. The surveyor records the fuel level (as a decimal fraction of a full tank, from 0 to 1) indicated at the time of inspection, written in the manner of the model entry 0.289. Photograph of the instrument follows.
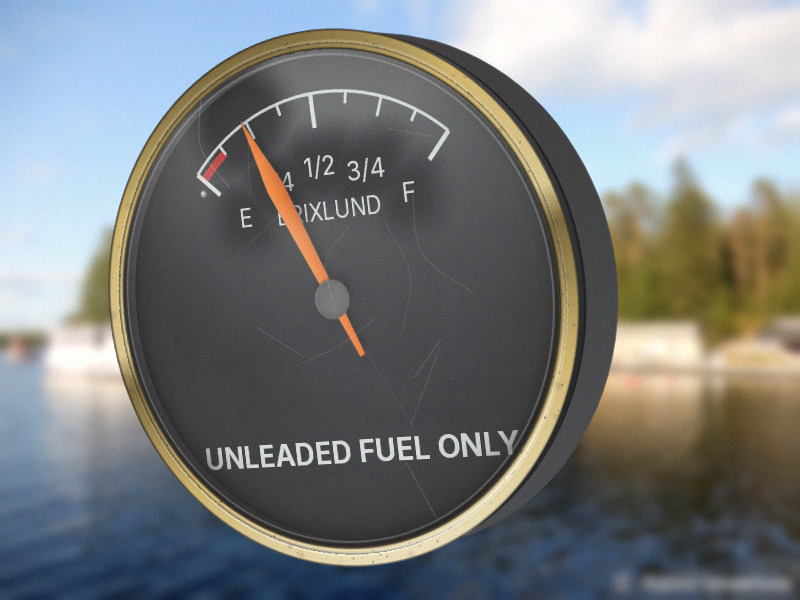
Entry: 0.25
